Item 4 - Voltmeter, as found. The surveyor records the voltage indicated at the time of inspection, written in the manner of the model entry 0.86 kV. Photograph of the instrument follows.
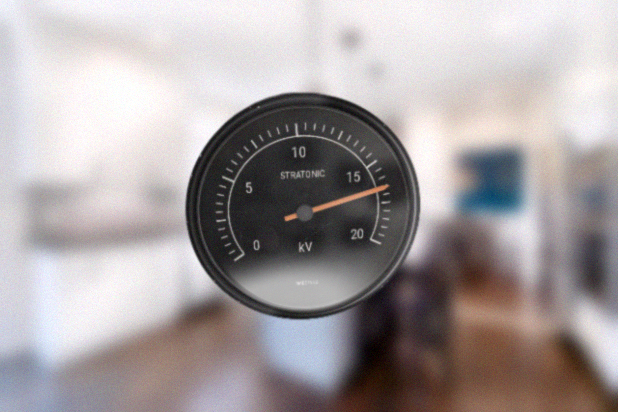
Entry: 16.5 kV
